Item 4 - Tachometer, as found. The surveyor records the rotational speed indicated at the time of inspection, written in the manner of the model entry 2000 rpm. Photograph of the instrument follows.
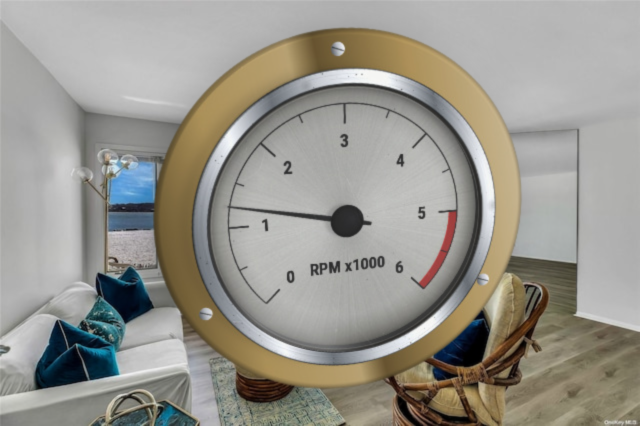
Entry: 1250 rpm
